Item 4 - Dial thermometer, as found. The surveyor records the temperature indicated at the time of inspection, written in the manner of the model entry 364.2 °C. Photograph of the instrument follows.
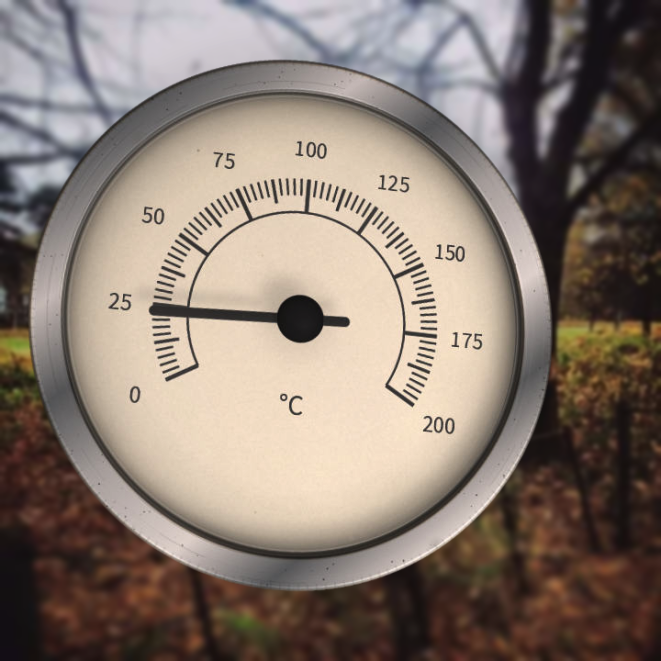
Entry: 22.5 °C
